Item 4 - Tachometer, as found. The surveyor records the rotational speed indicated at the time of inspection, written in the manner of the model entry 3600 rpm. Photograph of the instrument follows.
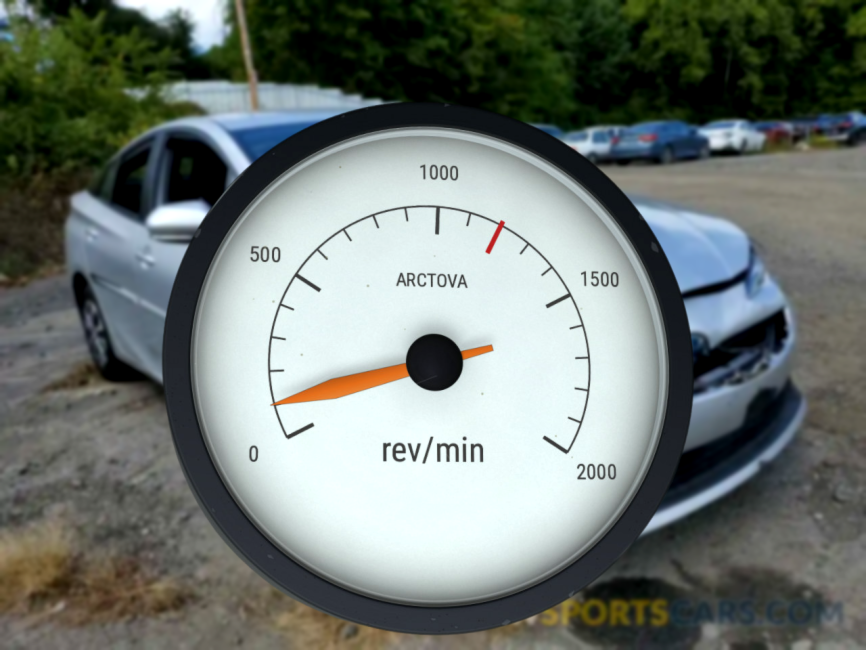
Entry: 100 rpm
